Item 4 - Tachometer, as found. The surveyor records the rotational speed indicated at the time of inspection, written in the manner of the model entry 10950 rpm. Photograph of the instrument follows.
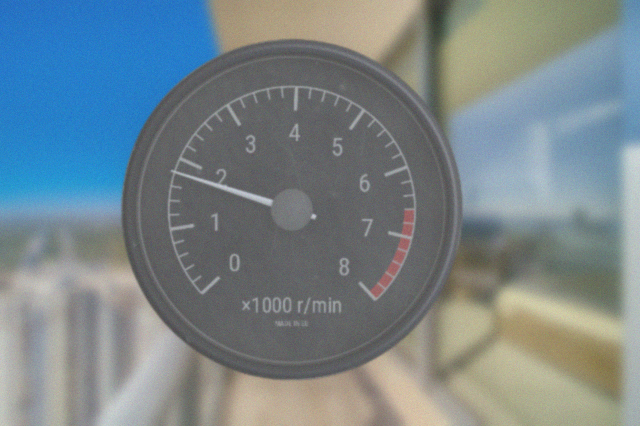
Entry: 1800 rpm
